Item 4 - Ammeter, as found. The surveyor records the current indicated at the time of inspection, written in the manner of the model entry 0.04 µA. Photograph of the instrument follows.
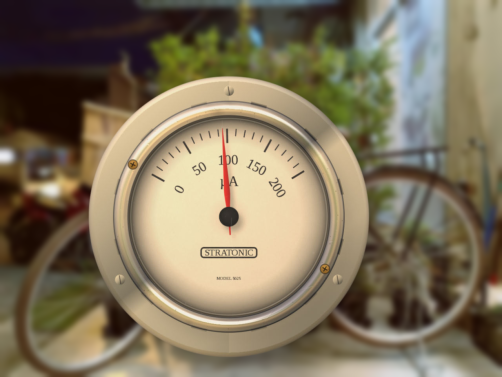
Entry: 95 µA
